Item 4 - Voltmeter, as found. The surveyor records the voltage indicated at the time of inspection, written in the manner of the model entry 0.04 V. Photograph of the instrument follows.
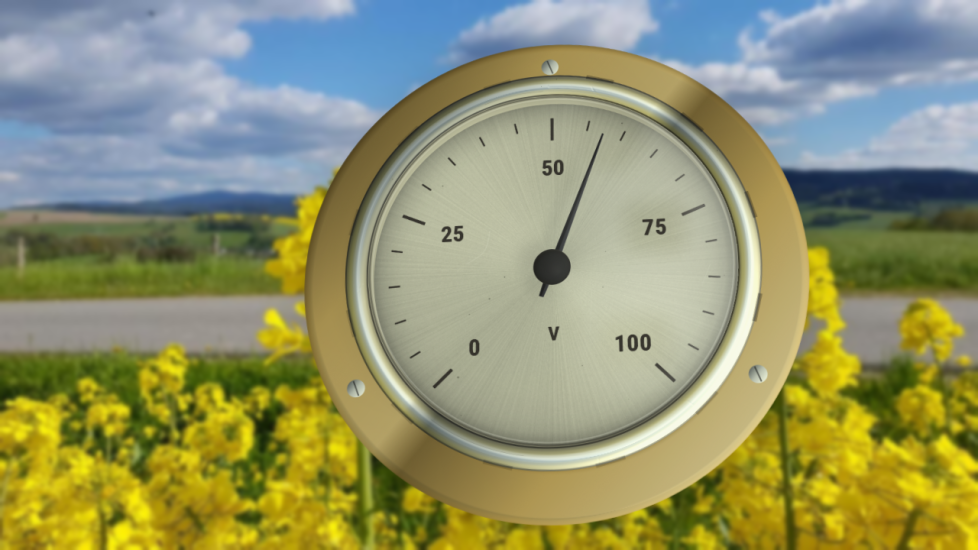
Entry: 57.5 V
